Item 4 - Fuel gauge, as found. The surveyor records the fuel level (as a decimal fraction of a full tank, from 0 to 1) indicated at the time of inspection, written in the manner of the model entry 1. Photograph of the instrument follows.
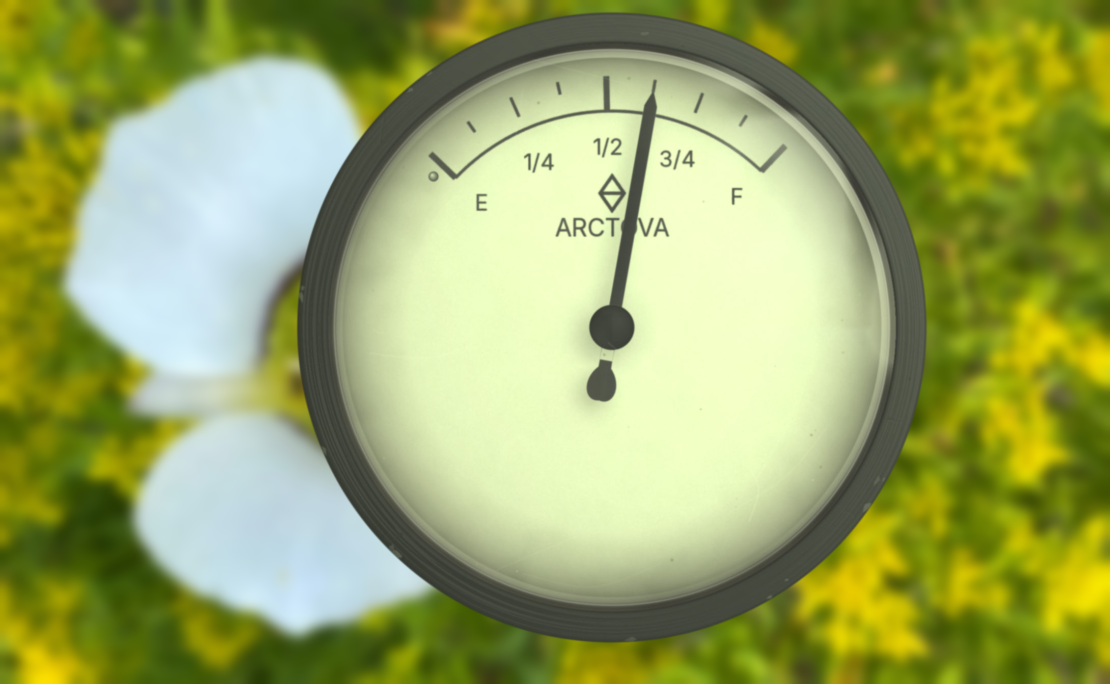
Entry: 0.625
